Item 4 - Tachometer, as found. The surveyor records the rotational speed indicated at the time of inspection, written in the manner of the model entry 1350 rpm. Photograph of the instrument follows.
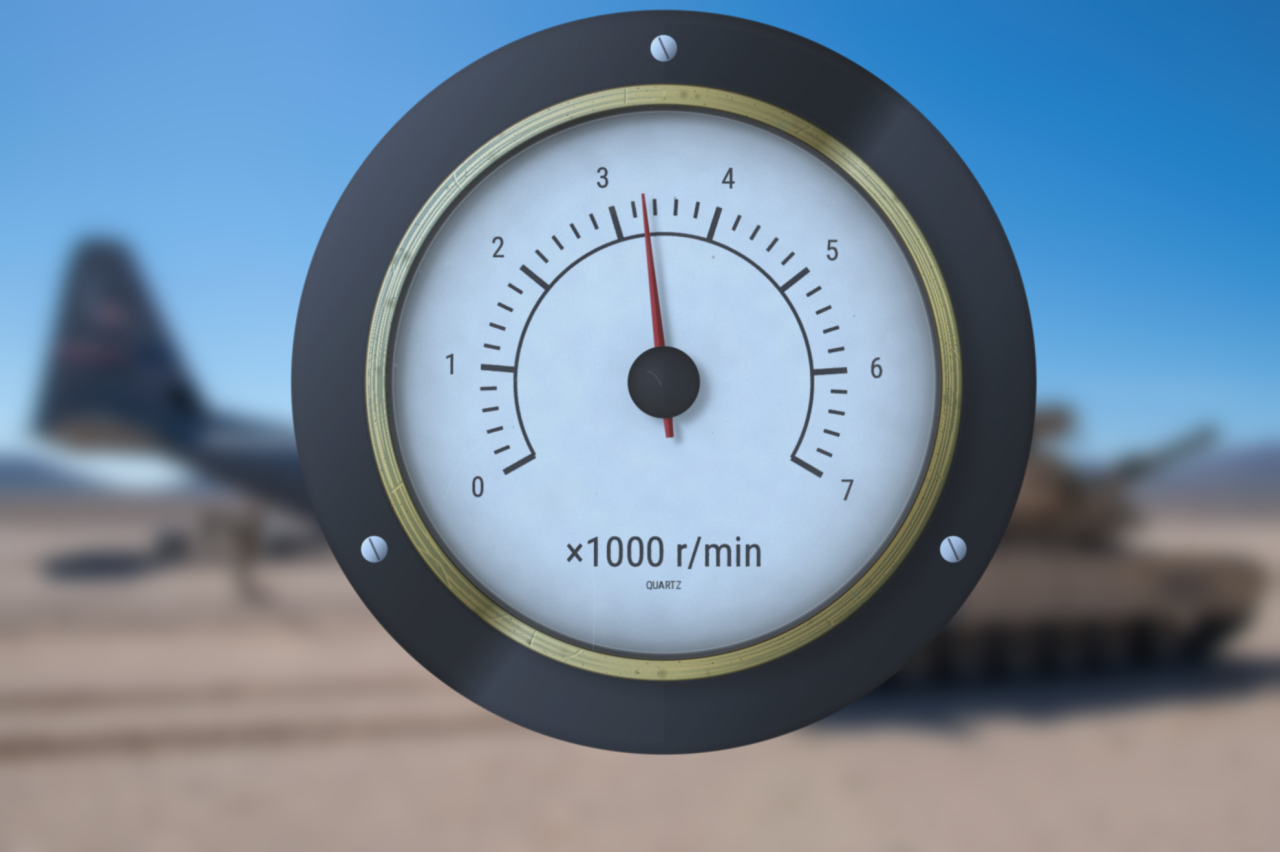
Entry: 3300 rpm
